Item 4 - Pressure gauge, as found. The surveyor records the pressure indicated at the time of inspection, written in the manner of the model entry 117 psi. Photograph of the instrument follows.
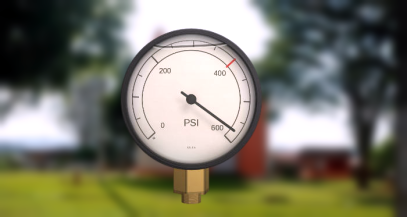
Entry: 575 psi
